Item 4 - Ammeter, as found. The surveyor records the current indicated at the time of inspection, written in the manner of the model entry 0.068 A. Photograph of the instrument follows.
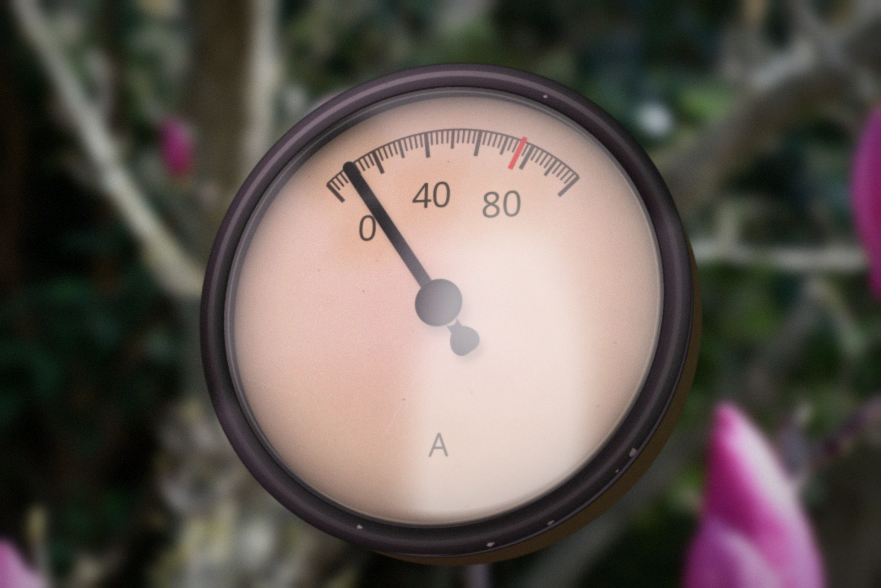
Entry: 10 A
